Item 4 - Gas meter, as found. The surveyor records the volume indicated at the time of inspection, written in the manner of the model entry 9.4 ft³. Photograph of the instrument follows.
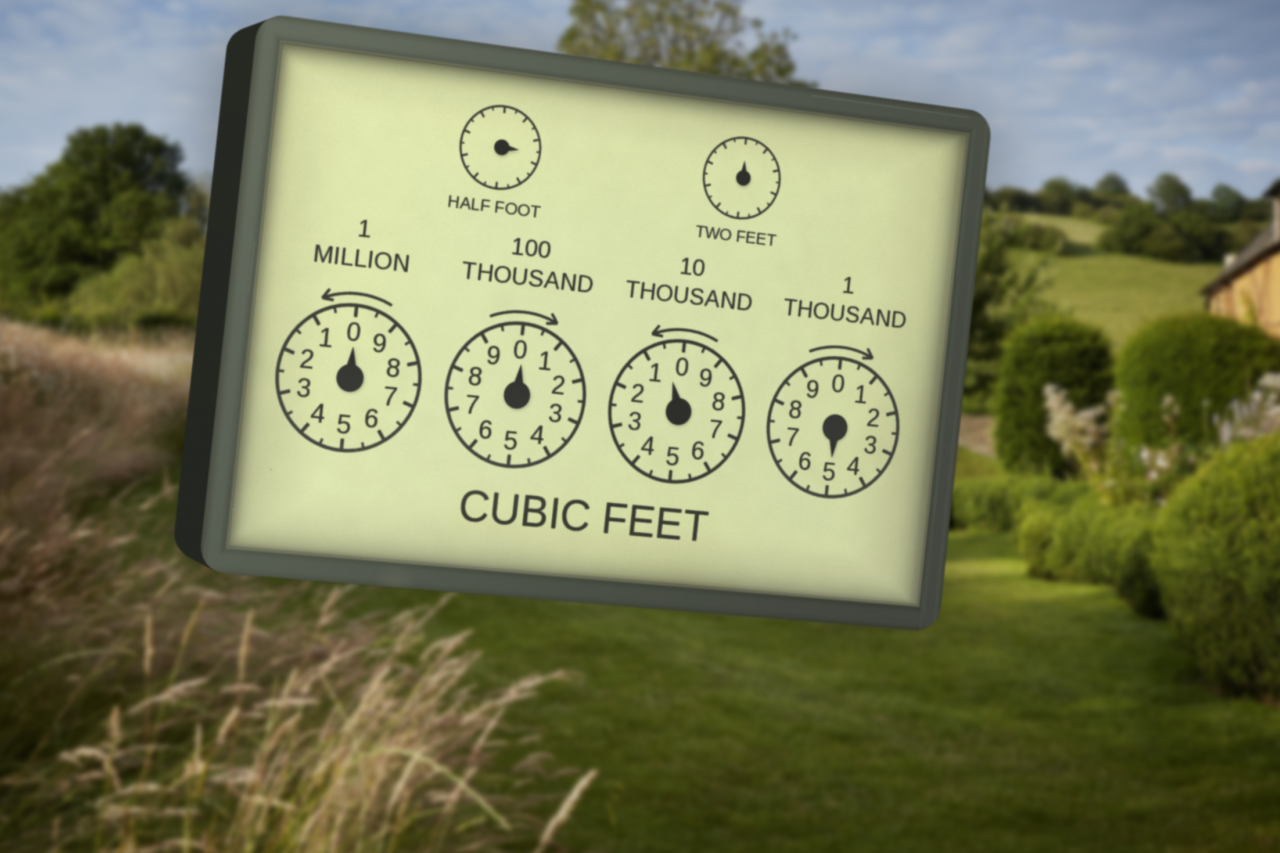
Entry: 500 ft³
